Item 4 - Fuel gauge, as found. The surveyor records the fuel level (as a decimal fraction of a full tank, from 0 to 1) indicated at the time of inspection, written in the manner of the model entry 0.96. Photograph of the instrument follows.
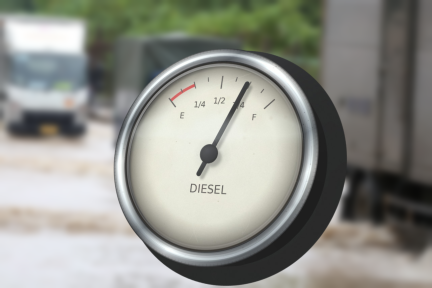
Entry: 0.75
